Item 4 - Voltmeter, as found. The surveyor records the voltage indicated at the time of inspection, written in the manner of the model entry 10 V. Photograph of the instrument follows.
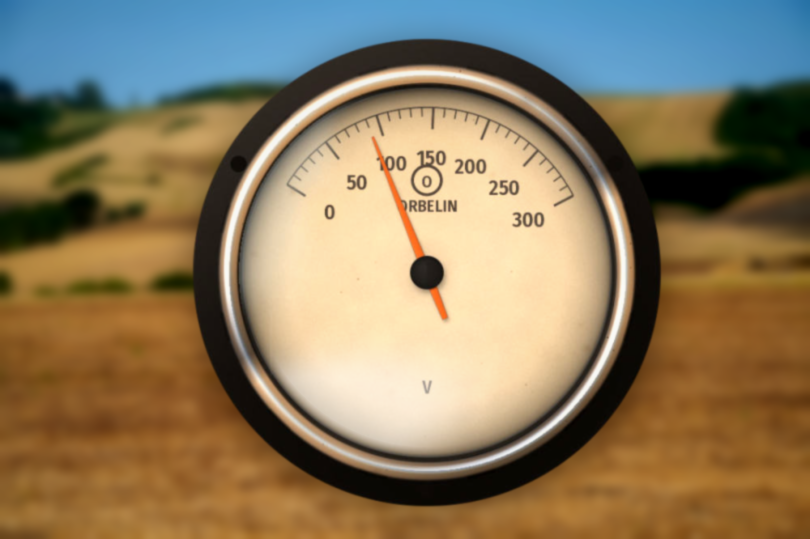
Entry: 90 V
